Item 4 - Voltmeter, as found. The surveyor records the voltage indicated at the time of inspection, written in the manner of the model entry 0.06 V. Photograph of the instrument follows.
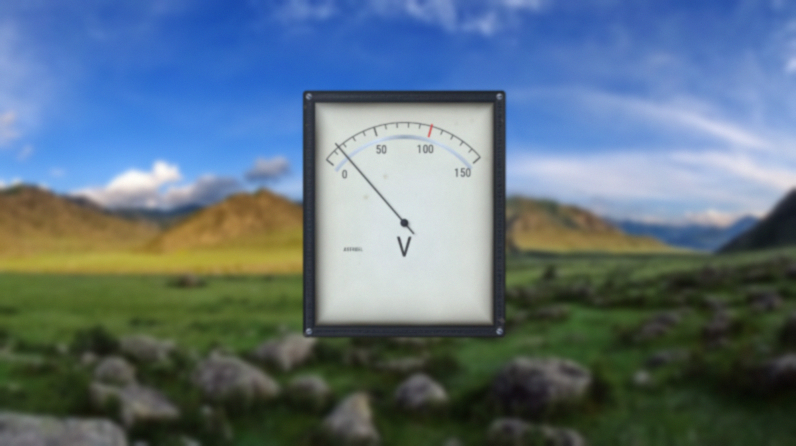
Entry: 15 V
